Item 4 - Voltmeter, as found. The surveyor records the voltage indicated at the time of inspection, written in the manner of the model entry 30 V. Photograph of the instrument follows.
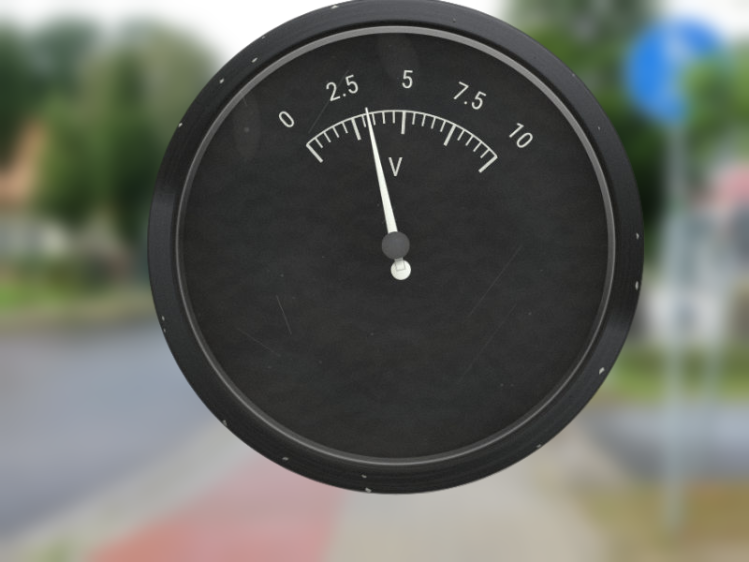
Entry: 3.25 V
